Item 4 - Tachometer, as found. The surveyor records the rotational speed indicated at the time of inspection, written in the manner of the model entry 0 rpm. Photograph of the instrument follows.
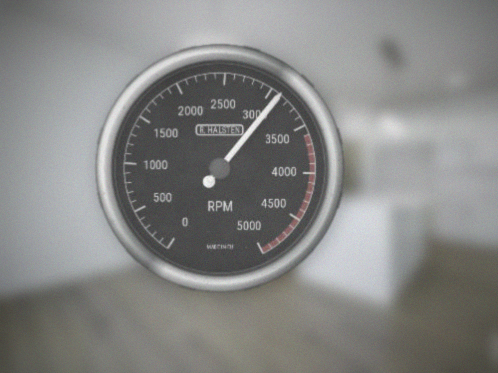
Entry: 3100 rpm
